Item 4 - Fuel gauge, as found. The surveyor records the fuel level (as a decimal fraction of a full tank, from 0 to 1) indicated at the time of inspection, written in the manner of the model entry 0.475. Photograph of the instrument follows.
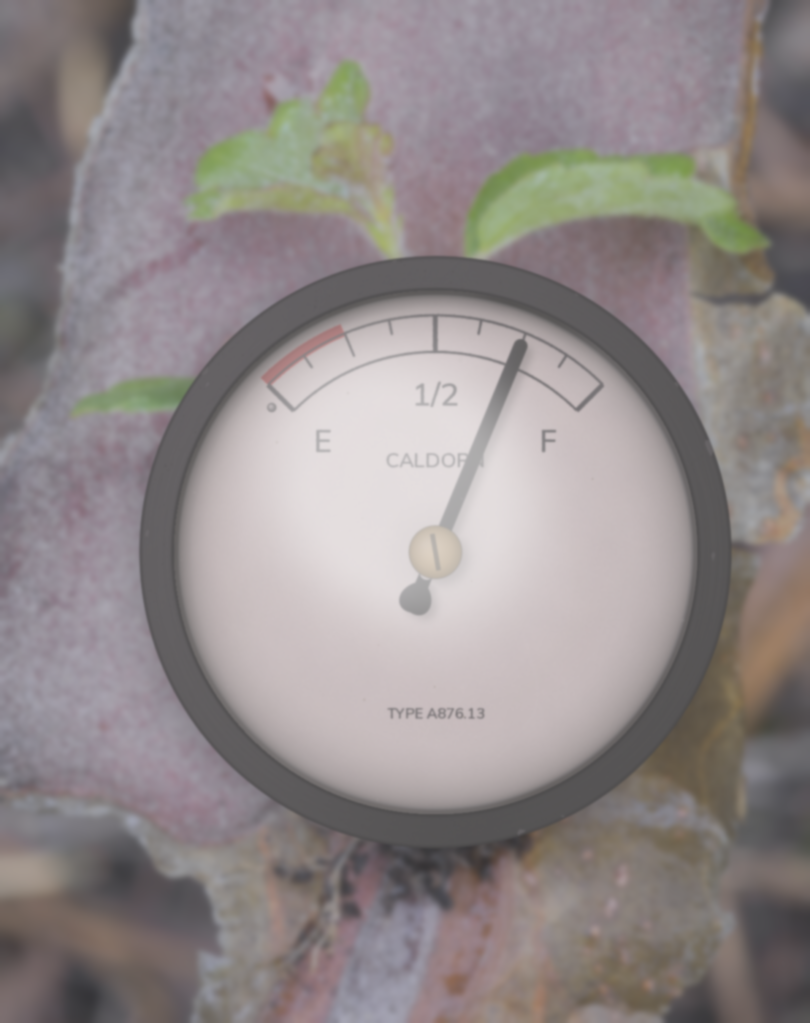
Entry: 0.75
